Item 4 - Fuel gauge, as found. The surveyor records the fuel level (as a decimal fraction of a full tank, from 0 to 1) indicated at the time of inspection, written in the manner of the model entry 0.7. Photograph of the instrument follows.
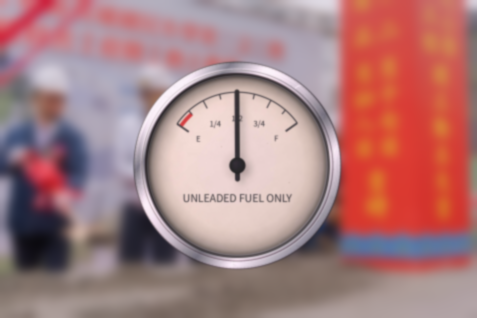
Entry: 0.5
